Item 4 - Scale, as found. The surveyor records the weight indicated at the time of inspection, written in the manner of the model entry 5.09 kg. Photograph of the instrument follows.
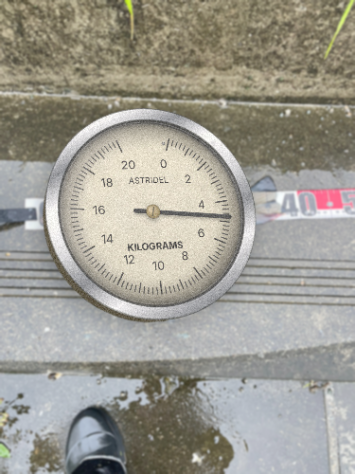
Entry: 4.8 kg
